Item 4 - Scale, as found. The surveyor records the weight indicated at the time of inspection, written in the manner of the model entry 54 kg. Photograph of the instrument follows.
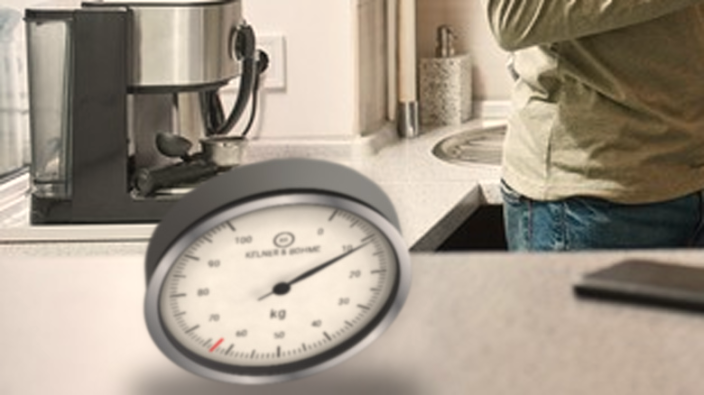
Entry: 10 kg
